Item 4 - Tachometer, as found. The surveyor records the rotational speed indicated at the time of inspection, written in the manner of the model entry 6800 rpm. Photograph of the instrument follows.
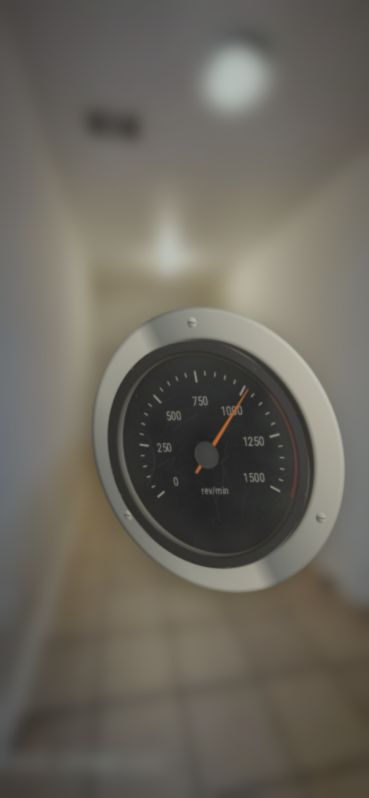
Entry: 1025 rpm
